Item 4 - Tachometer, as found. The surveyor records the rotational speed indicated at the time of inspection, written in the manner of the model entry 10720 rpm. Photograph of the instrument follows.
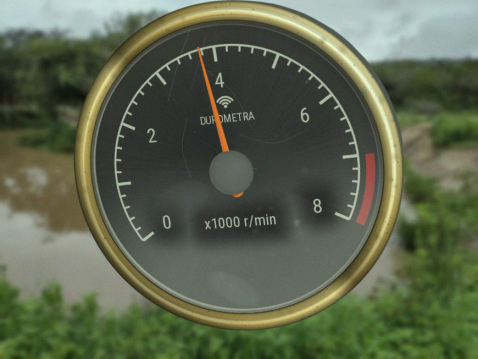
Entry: 3800 rpm
